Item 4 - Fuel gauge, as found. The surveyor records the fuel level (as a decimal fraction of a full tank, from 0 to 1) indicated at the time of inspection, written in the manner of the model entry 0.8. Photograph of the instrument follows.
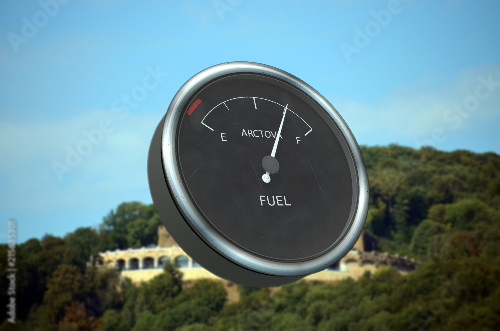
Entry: 0.75
